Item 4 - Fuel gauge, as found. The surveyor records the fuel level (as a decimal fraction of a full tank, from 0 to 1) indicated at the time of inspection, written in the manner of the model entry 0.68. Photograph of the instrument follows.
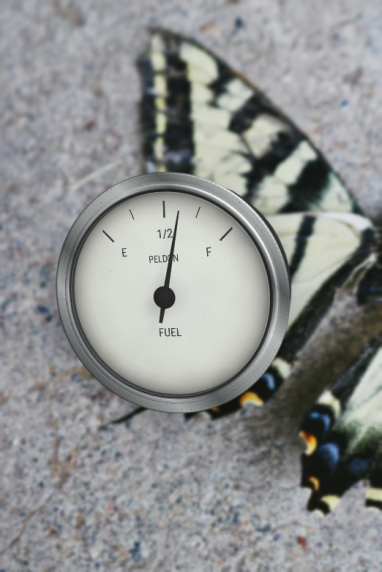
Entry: 0.625
